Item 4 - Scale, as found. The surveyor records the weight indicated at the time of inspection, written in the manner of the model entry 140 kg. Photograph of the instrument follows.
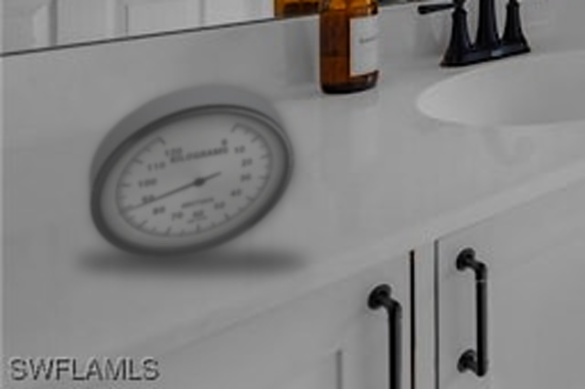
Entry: 90 kg
